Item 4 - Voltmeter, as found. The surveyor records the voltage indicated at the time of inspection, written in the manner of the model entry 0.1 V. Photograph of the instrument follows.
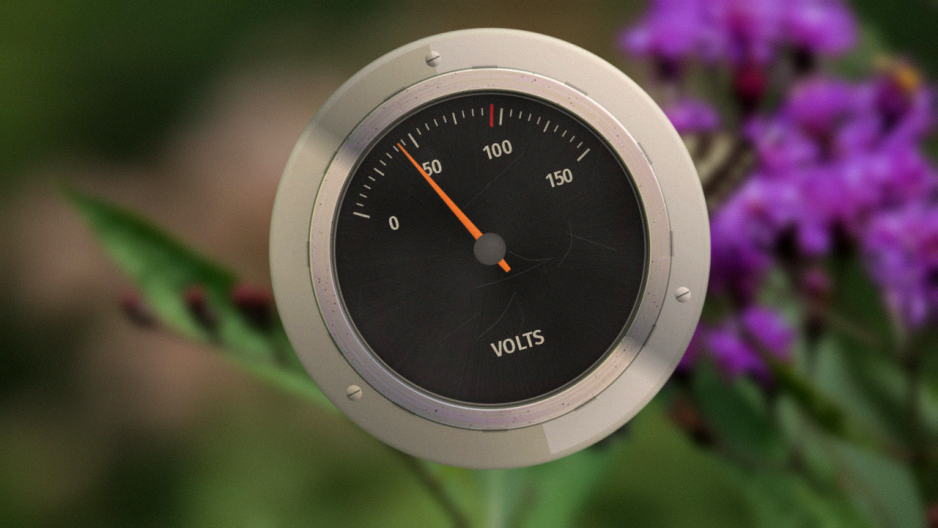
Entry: 42.5 V
